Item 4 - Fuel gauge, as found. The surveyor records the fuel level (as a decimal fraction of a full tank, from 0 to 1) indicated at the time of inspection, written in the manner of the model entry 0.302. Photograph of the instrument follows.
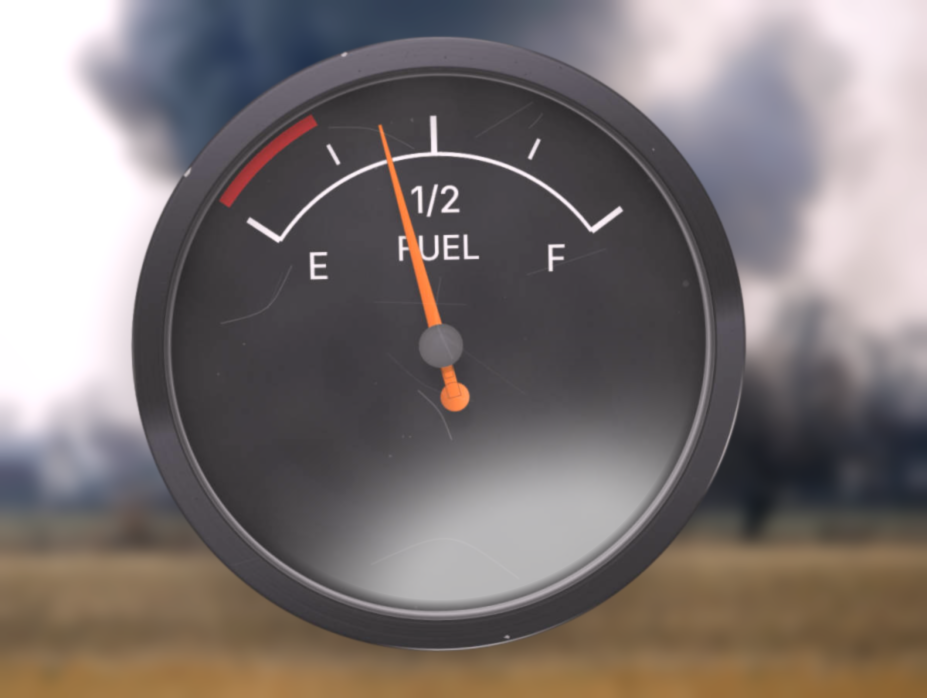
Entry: 0.375
